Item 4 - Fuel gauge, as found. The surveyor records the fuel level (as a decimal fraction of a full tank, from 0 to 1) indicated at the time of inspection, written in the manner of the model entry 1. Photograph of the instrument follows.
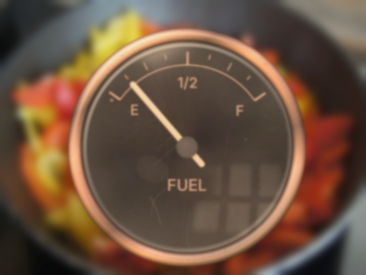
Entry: 0.125
